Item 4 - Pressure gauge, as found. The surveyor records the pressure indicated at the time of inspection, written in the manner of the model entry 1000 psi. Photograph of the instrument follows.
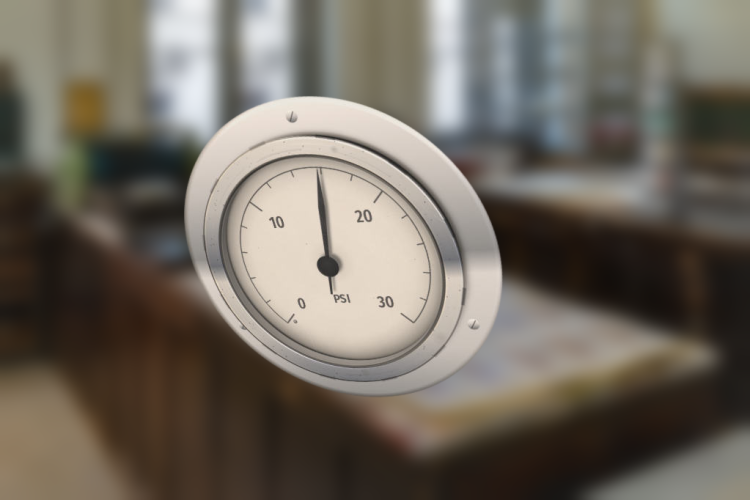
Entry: 16 psi
